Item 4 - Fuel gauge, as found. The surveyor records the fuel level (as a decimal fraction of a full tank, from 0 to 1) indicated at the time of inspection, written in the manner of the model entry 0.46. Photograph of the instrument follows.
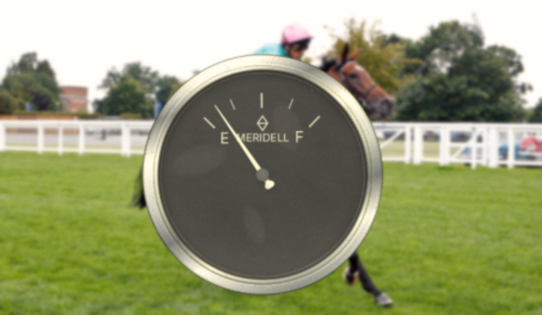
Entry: 0.125
